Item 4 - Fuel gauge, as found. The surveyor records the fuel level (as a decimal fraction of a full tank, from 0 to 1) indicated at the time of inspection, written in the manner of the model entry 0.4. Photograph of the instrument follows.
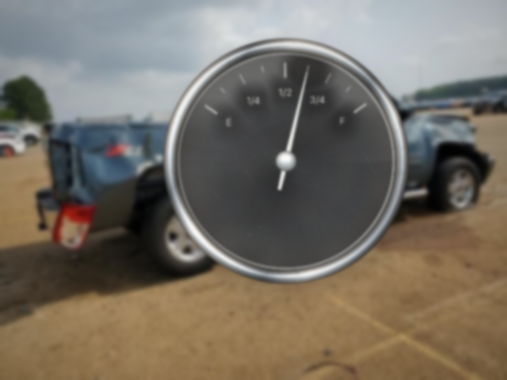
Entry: 0.625
